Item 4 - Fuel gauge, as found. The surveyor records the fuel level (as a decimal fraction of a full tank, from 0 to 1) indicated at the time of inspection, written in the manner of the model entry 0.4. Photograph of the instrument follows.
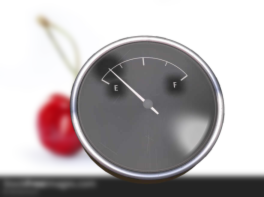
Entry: 0.125
